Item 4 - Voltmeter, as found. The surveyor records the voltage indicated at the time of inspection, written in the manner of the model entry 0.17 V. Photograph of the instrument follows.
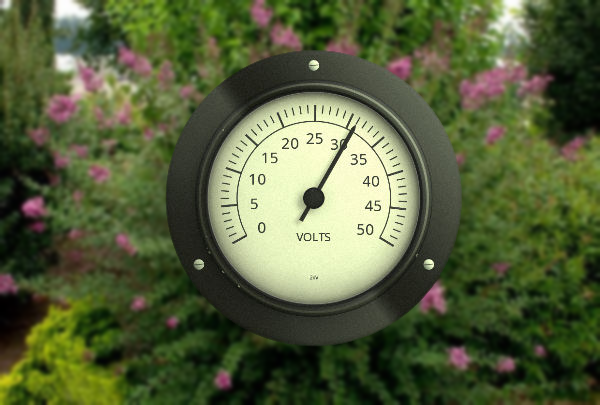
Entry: 31 V
